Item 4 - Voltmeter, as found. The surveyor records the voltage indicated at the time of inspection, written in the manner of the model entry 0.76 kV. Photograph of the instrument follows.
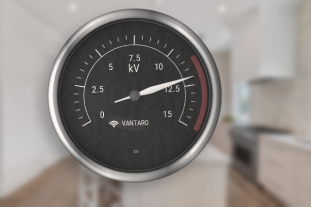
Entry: 12 kV
